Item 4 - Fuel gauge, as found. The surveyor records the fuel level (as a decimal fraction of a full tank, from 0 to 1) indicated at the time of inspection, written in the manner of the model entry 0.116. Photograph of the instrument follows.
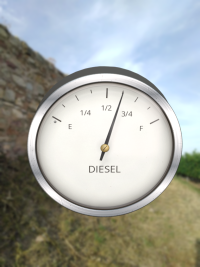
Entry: 0.625
